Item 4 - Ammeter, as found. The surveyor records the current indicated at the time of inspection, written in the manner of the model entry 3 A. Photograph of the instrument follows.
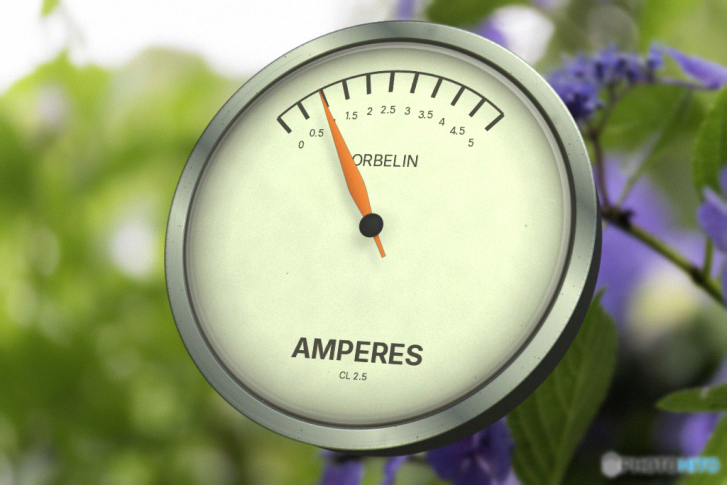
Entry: 1 A
